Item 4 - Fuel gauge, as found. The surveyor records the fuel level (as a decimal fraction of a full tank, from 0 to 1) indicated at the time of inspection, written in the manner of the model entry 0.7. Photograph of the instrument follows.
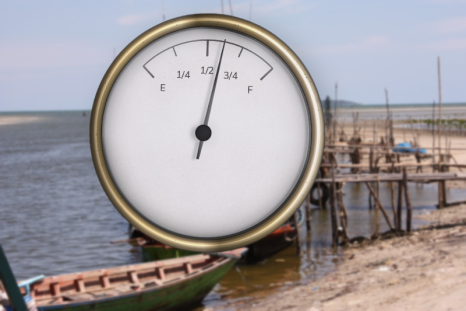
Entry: 0.625
